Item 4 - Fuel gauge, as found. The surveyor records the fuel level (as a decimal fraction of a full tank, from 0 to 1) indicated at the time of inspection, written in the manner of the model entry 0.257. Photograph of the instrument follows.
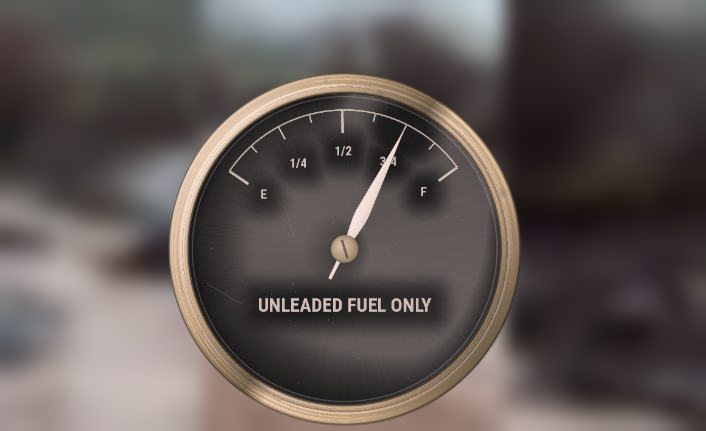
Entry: 0.75
